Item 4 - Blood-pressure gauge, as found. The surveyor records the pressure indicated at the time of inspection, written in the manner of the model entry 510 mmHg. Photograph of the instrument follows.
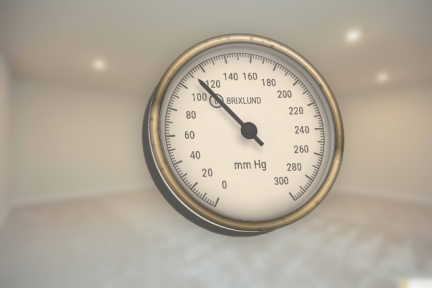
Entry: 110 mmHg
